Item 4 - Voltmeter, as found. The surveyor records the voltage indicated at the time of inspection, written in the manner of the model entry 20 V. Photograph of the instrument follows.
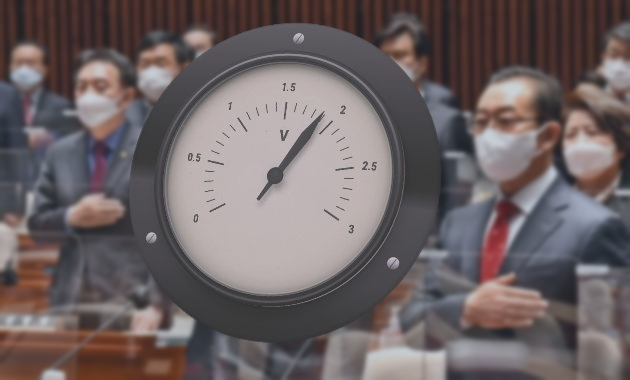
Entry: 1.9 V
